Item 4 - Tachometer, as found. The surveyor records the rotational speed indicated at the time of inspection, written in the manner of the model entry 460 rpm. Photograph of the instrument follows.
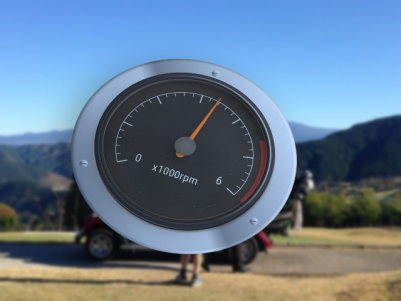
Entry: 3400 rpm
